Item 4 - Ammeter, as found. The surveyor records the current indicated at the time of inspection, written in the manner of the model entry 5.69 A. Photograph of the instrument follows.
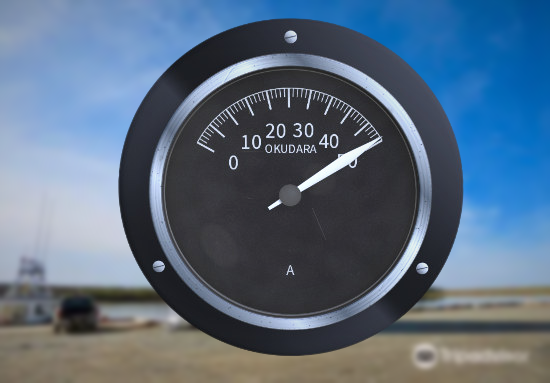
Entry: 49 A
